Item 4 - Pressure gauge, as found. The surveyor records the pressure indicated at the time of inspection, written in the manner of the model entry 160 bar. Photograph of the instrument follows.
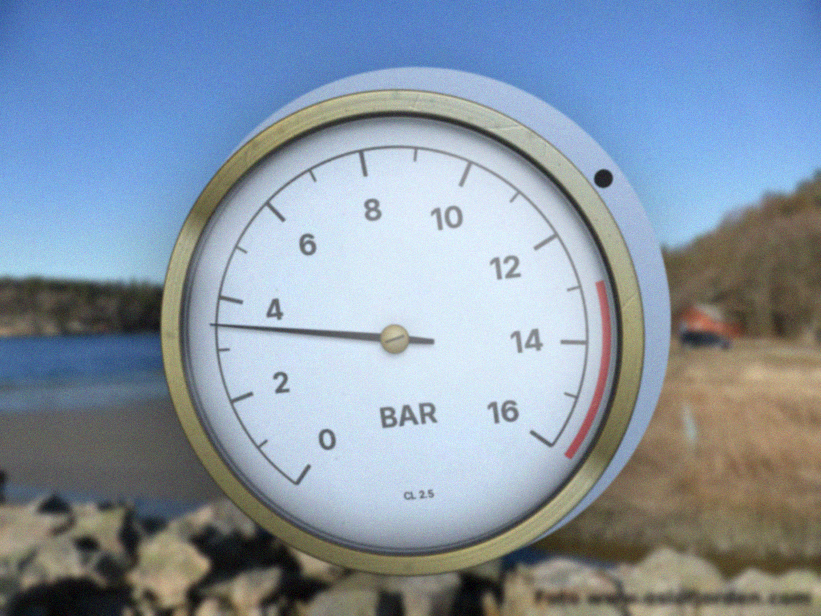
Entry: 3.5 bar
